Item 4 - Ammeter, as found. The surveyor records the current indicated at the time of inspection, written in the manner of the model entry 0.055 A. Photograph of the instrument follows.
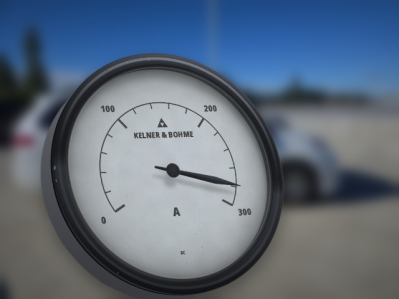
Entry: 280 A
